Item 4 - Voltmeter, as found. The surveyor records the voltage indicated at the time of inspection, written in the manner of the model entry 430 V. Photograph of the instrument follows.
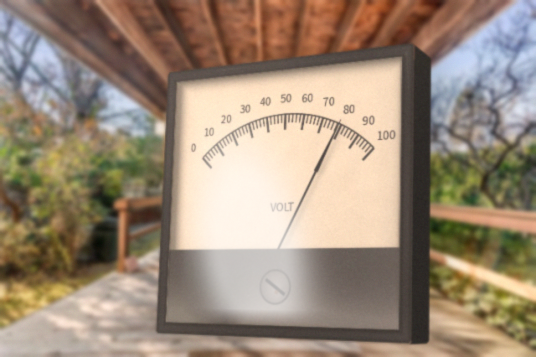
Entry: 80 V
